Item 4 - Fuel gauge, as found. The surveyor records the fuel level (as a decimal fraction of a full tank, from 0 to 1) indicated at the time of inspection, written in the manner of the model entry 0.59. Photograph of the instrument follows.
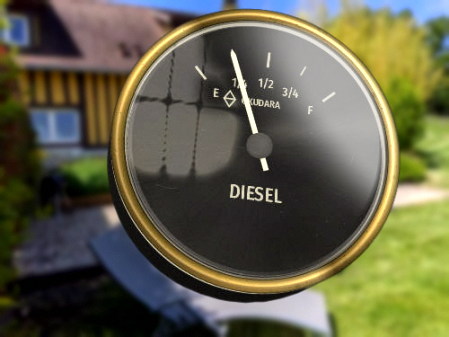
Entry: 0.25
